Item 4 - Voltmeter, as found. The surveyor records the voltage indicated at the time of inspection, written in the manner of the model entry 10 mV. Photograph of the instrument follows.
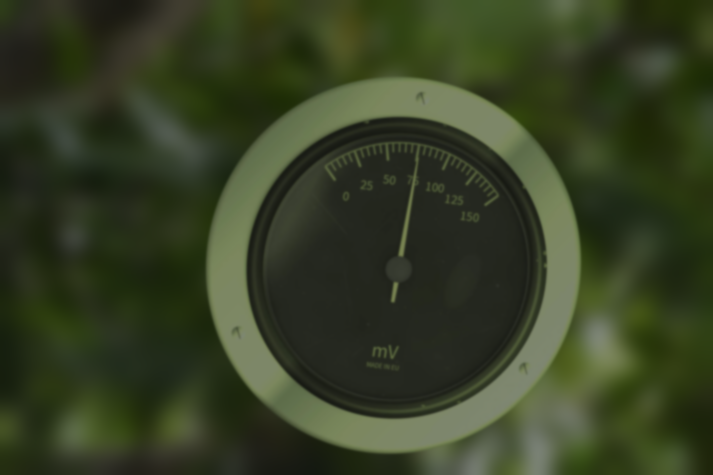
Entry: 75 mV
